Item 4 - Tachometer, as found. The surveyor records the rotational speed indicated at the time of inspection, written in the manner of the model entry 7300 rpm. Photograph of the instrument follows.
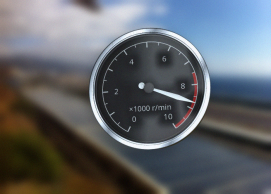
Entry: 8750 rpm
